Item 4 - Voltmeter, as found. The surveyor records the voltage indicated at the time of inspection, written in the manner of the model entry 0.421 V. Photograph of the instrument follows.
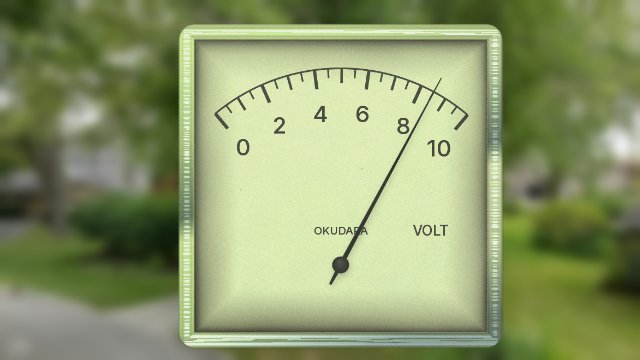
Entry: 8.5 V
